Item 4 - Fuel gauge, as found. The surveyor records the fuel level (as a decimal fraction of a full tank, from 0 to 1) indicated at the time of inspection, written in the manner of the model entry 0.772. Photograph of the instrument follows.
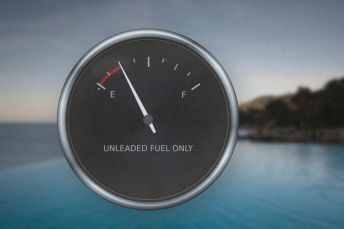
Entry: 0.25
